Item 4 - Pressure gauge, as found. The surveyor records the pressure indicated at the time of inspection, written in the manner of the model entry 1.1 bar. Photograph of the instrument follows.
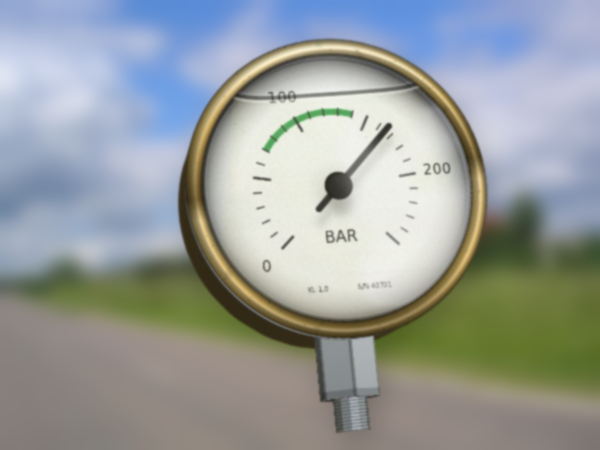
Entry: 165 bar
